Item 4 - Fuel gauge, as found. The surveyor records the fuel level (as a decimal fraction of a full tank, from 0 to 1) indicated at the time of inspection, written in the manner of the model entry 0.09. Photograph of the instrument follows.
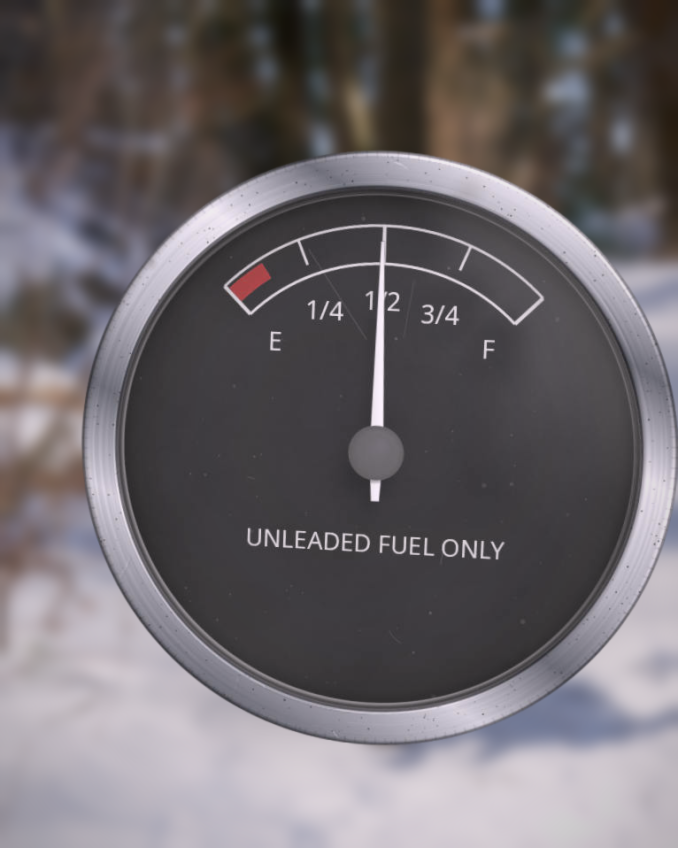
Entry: 0.5
